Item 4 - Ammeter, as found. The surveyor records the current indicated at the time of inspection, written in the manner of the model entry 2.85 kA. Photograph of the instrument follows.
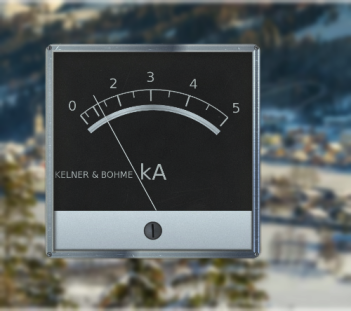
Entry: 1.25 kA
